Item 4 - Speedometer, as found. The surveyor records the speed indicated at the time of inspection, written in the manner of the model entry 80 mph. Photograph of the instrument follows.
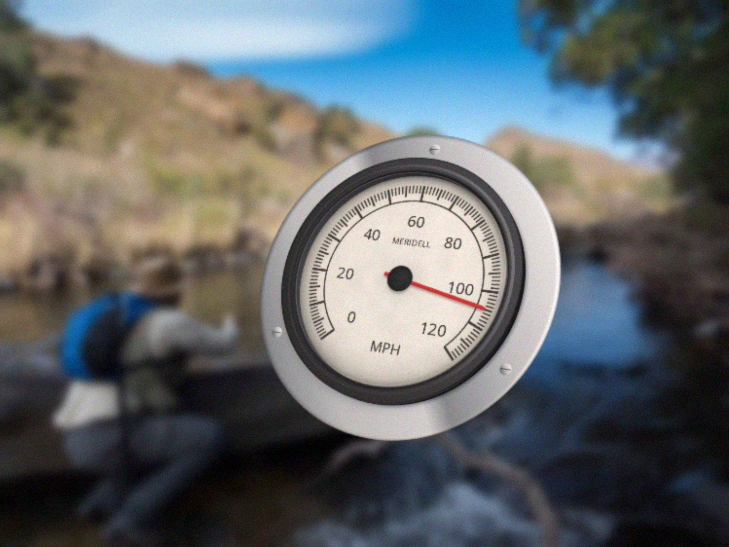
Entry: 105 mph
